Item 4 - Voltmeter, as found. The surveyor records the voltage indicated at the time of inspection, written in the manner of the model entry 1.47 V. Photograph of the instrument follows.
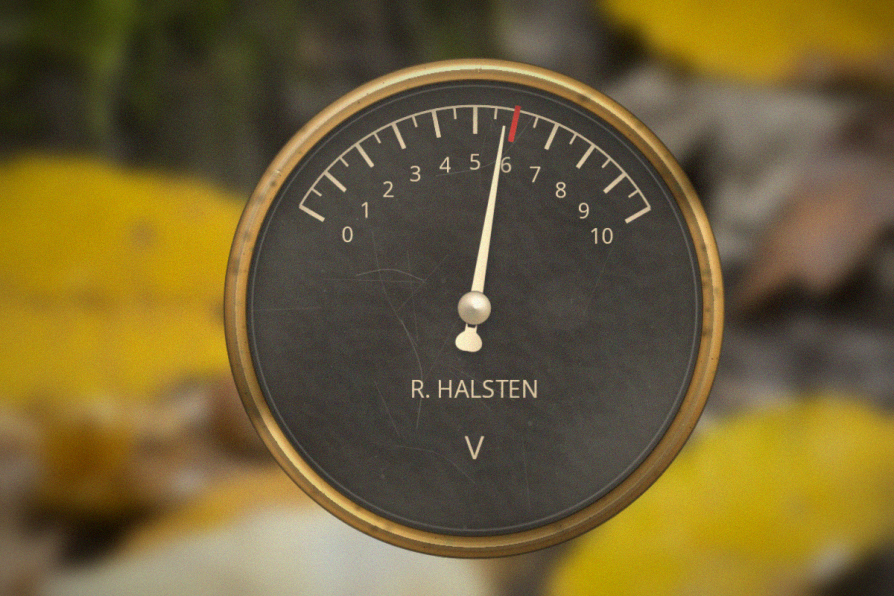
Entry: 5.75 V
